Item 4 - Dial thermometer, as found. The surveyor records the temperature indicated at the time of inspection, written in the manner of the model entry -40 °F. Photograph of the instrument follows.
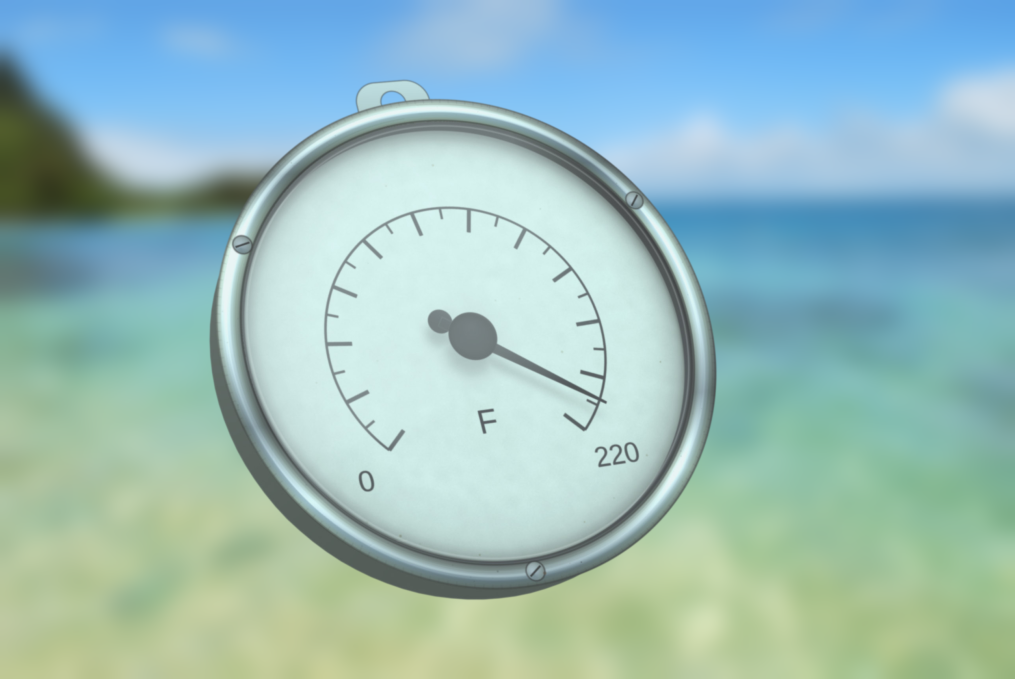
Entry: 210 °F
